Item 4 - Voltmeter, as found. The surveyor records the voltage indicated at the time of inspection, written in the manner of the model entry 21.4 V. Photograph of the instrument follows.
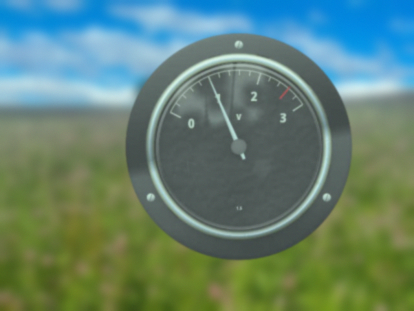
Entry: 1 V
